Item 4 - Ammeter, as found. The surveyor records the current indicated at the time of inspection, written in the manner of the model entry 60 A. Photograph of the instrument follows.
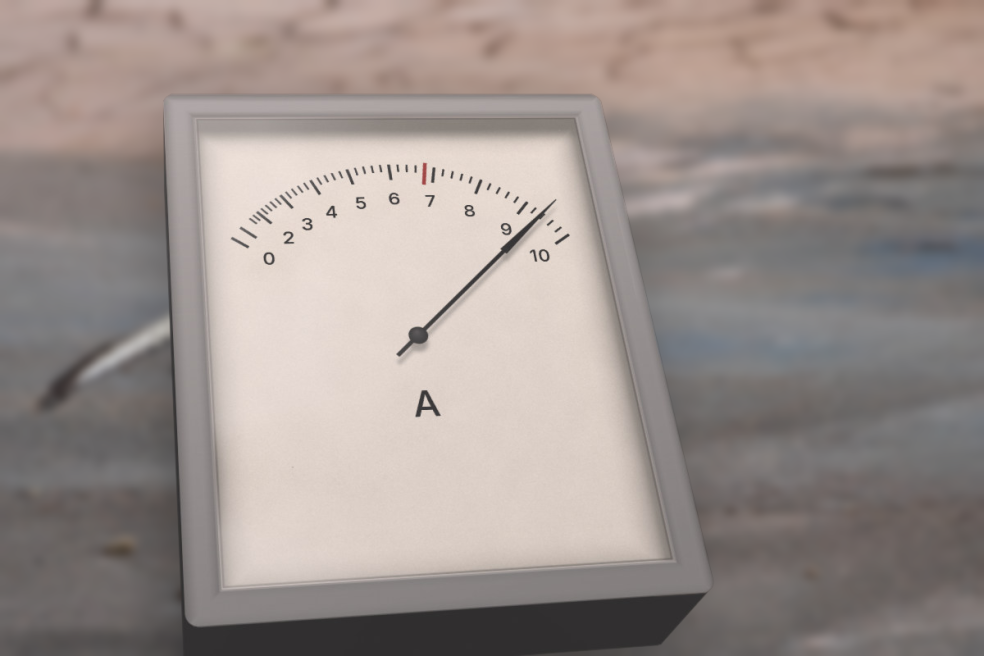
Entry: 9.4 A
